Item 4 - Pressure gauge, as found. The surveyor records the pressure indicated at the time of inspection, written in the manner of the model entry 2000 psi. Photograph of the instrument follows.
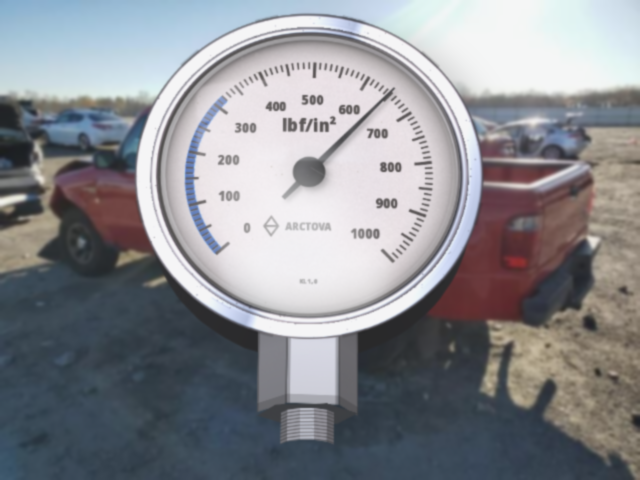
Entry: 650 psi
